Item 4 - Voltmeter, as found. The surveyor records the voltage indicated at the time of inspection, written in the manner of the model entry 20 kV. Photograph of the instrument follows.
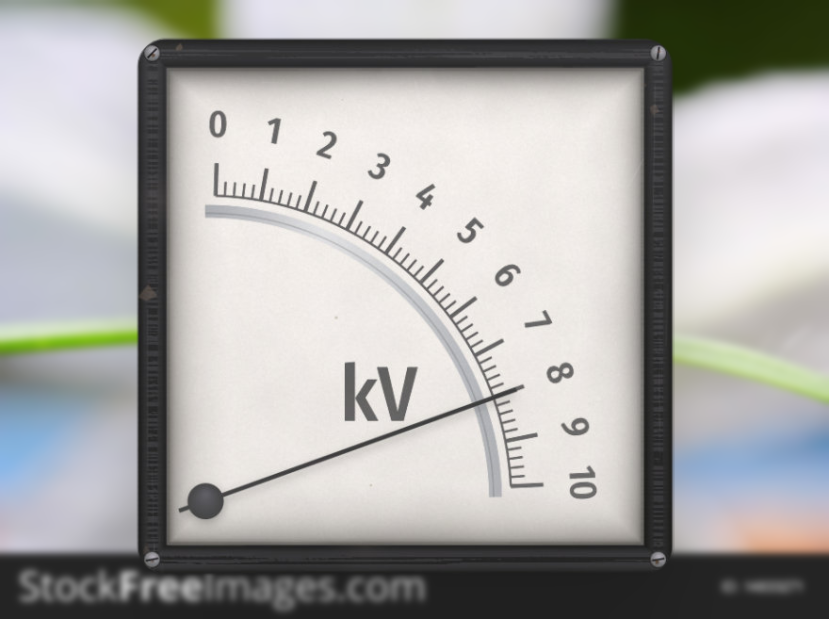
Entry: 8 kV
